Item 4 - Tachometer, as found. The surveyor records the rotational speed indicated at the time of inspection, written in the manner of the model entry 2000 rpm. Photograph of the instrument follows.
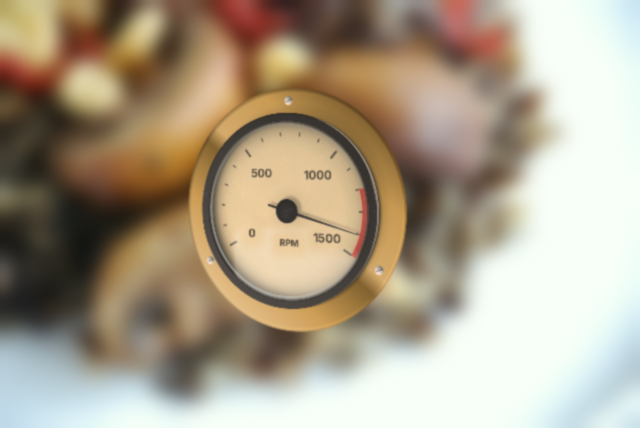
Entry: 1400 rpm
